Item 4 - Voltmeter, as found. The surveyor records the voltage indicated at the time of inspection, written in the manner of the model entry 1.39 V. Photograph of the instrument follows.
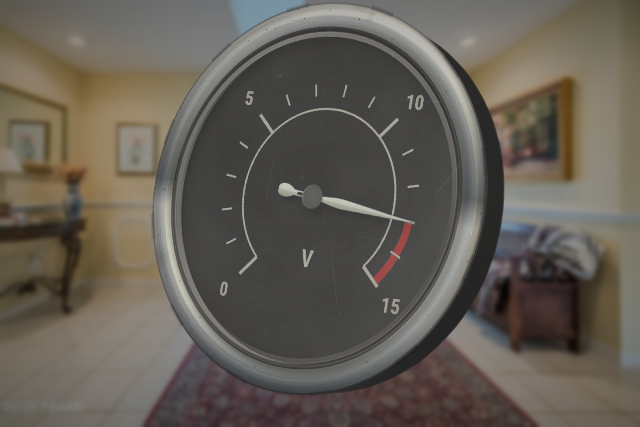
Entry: 13 V
